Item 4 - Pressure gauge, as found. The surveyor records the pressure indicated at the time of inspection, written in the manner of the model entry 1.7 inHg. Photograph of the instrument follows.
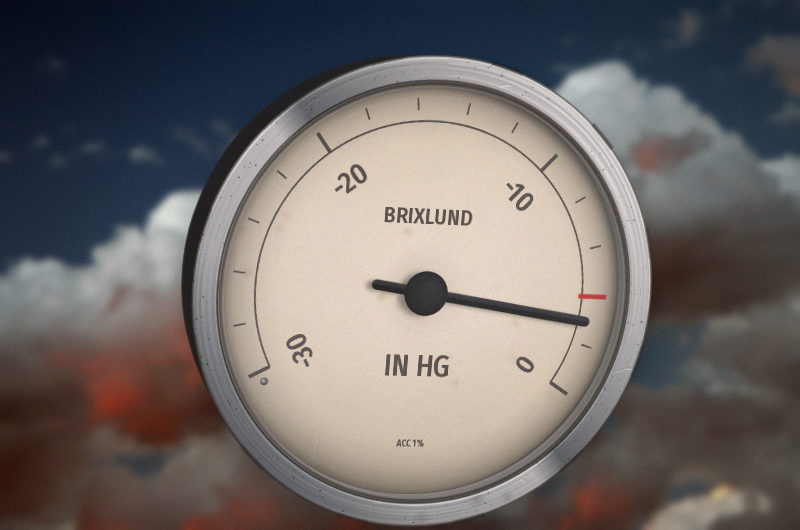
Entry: -3 inHg
